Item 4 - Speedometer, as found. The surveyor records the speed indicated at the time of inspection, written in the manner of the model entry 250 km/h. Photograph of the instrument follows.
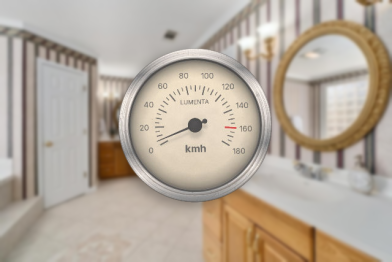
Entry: 5 km/h
